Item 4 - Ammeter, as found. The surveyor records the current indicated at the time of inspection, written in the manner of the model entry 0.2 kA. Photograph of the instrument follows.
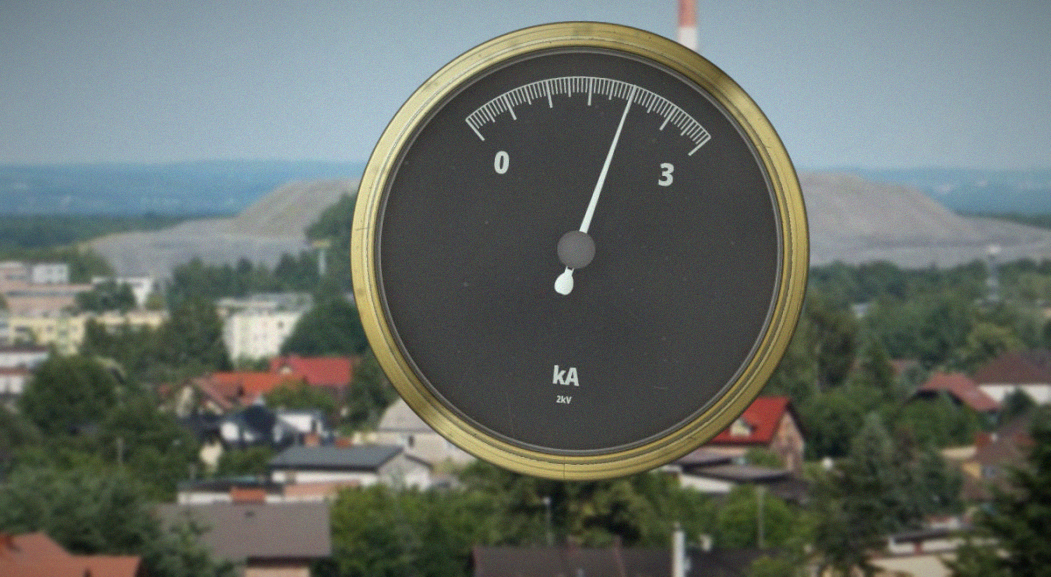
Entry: 2 kA
